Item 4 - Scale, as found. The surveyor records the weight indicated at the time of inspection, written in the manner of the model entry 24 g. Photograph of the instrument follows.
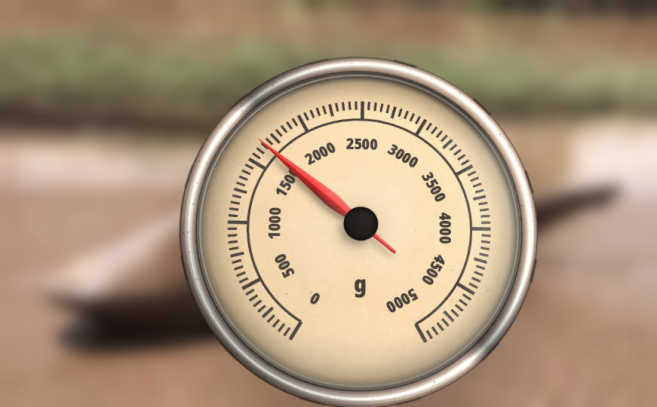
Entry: 1650 g
